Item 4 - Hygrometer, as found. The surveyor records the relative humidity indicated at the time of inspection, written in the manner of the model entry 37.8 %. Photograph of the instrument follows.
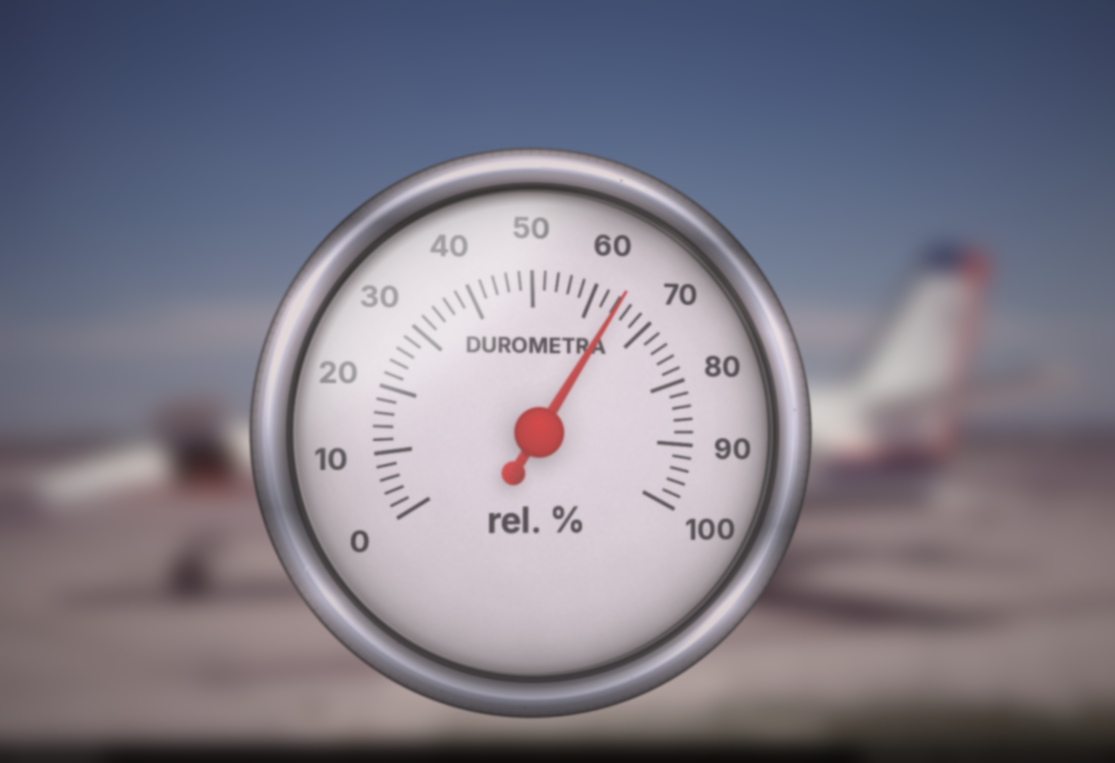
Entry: 64 %
